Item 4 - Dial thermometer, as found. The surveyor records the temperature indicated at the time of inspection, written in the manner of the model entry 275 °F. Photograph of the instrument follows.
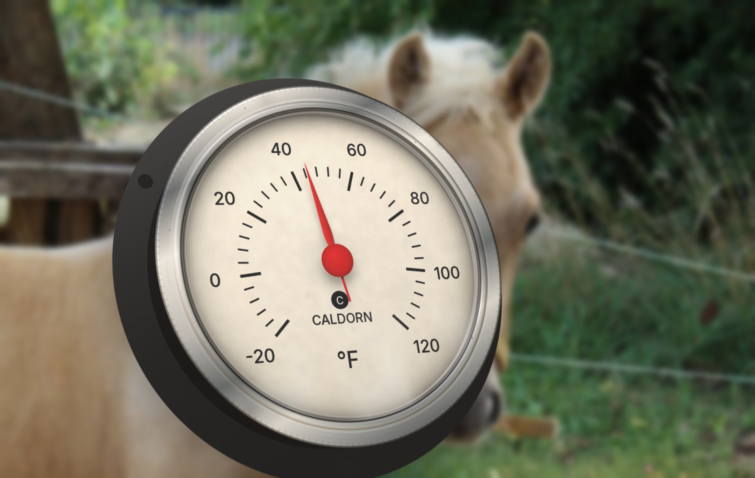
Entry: 44 °F
